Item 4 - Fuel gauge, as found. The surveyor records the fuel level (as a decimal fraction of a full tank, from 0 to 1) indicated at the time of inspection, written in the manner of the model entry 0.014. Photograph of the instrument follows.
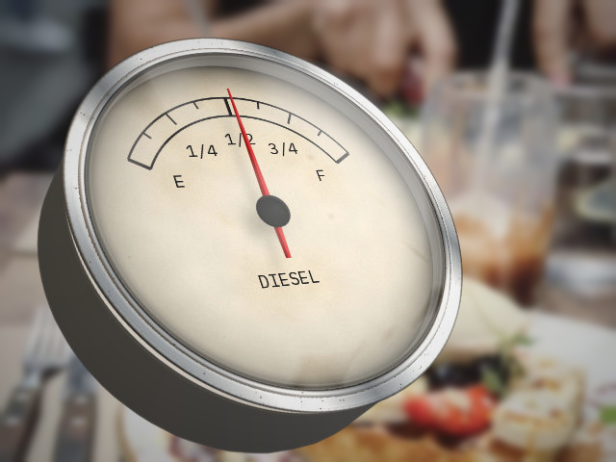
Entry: 0.5
